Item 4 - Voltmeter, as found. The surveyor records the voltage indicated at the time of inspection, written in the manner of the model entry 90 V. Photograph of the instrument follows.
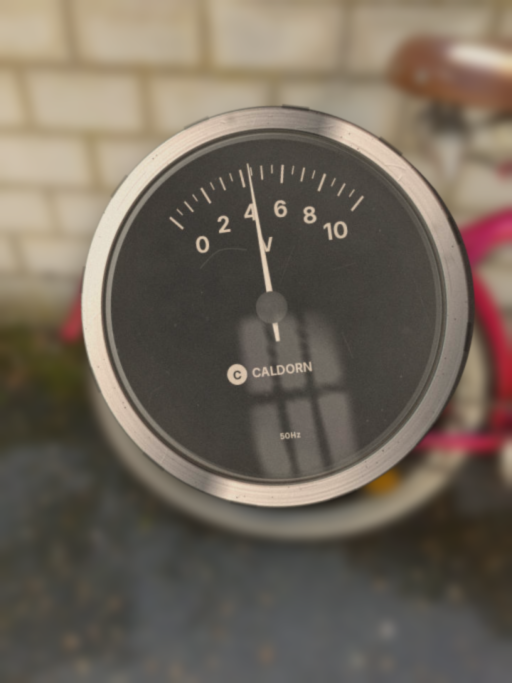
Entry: 4.5 V
